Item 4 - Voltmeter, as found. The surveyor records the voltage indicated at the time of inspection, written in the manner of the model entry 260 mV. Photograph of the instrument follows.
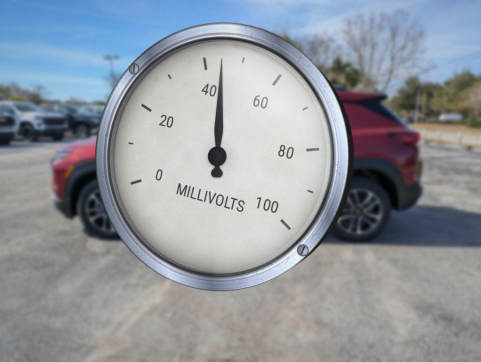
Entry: 45 mV
